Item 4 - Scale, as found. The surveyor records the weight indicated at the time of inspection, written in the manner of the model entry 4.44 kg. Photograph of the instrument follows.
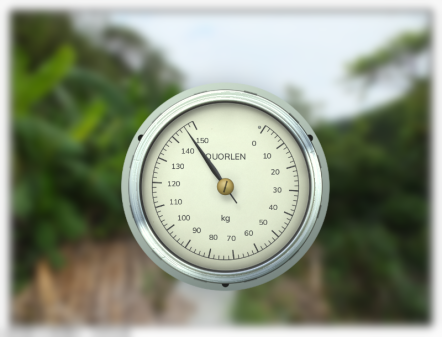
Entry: 146 kg
